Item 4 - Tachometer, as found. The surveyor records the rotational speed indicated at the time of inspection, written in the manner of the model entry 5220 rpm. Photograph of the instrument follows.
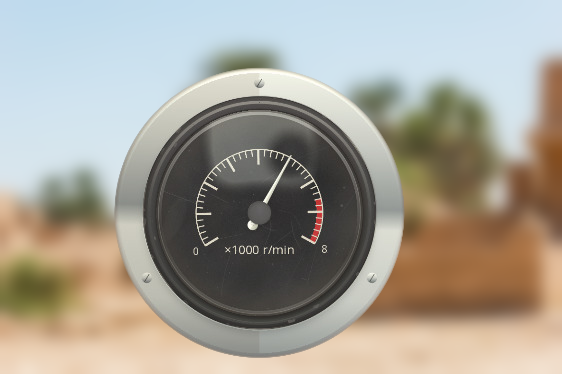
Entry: 5000 rpm
